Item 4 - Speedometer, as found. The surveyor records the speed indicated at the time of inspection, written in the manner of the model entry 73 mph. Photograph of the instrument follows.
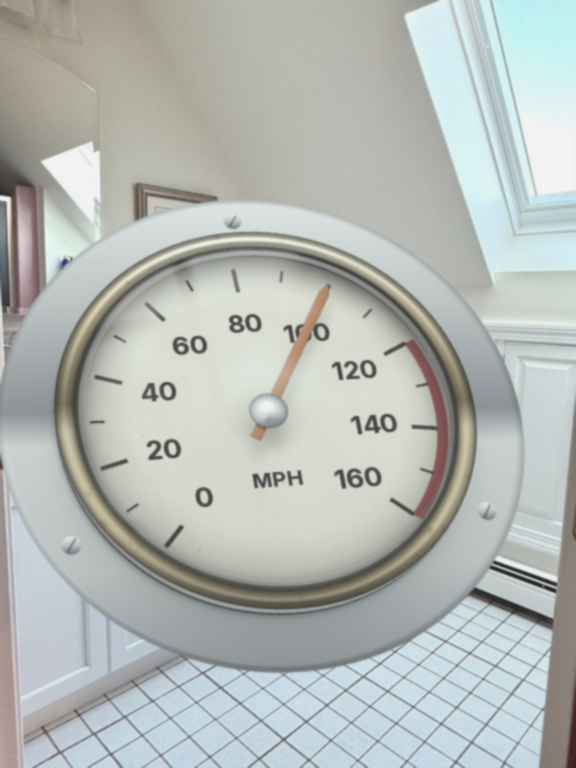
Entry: 100 mph
